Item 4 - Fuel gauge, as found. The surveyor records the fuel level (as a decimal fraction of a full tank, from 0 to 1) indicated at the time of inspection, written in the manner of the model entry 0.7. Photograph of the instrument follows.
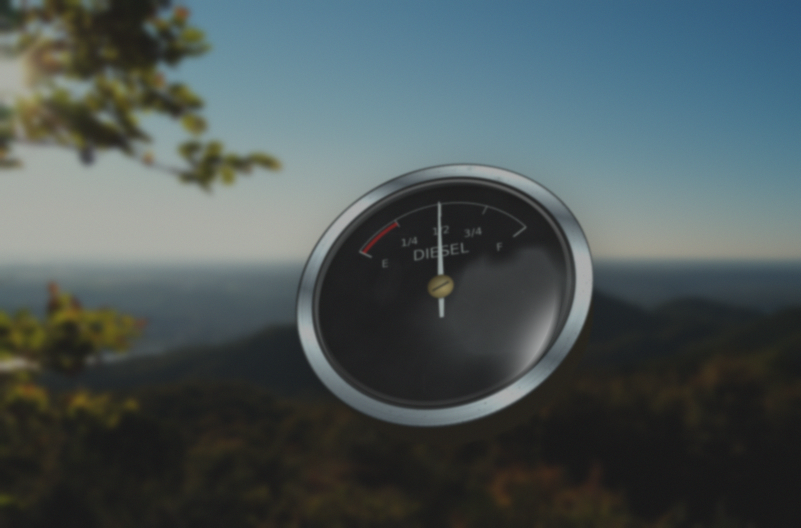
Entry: 0.5
